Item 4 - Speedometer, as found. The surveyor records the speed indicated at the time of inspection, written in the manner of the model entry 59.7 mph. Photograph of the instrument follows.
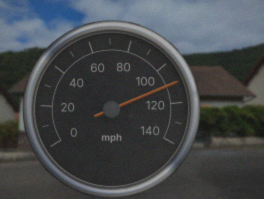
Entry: 110 mph
